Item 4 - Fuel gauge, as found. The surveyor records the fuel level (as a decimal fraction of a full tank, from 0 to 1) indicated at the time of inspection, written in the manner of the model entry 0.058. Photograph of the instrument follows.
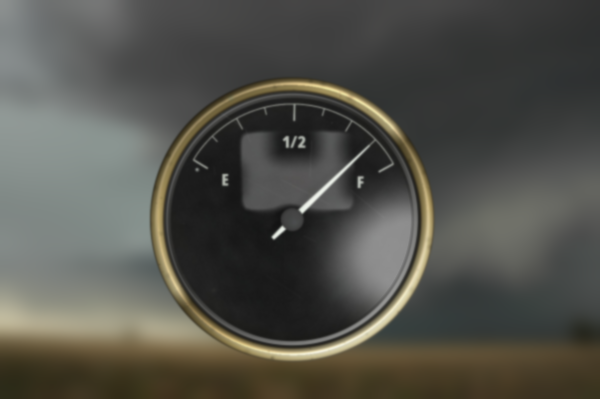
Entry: 0.875
